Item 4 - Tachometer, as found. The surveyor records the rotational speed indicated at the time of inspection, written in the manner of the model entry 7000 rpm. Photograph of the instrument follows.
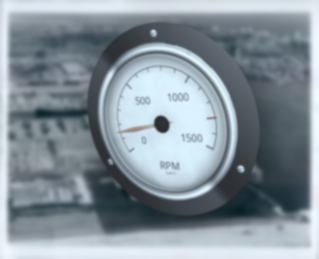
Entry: 150 rpm
